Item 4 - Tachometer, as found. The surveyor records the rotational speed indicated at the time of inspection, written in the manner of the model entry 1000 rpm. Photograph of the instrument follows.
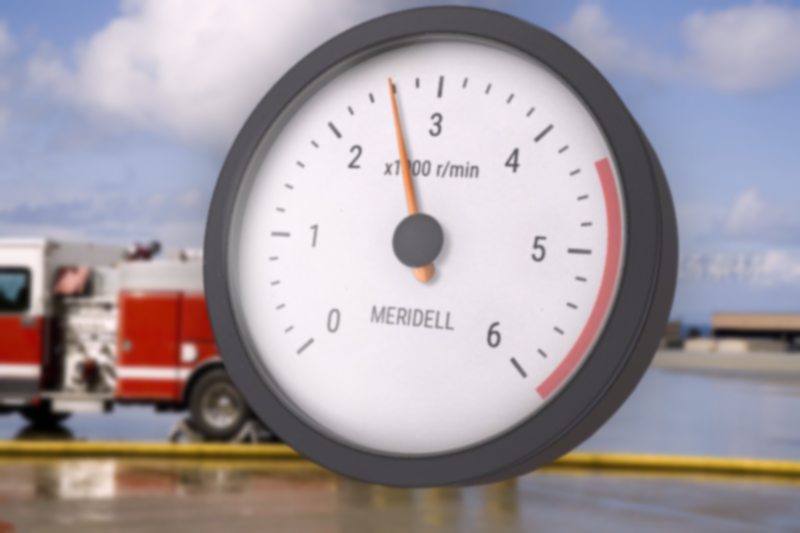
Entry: 2600 rpm
